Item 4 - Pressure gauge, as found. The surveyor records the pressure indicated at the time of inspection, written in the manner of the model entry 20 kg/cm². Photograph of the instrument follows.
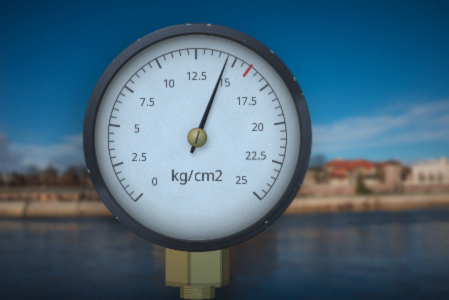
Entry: 14.5 kg/cm²
